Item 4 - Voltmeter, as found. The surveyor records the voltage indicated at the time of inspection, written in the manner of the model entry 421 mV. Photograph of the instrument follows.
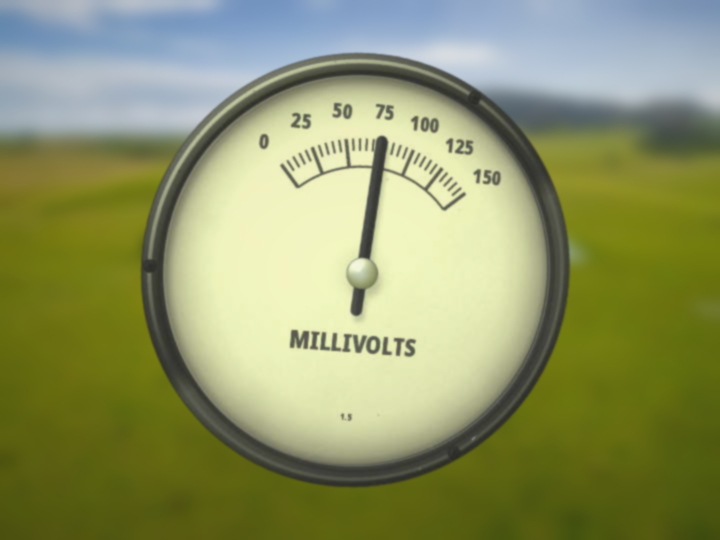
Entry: 75 mV
